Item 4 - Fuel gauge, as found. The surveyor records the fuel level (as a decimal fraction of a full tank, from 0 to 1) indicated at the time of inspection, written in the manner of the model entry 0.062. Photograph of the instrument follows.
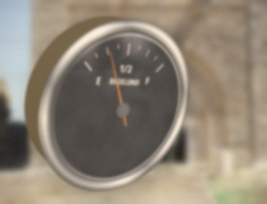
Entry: 0.25
